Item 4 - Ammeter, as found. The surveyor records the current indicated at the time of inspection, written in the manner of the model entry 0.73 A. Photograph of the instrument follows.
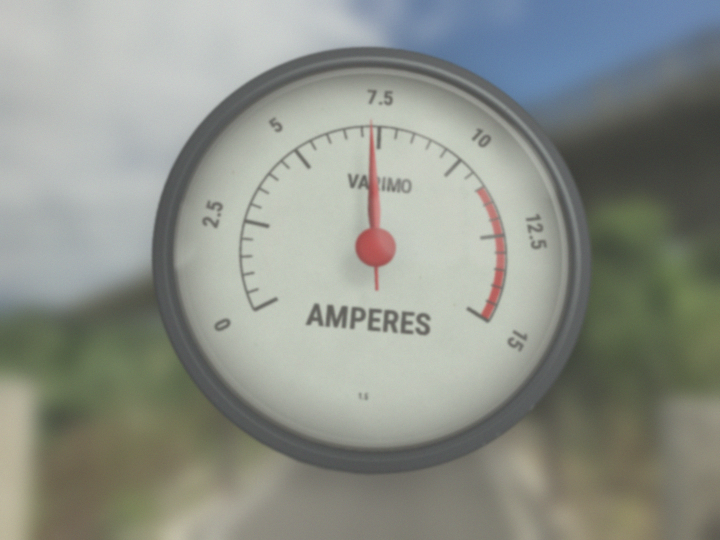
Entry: 7.25 A
